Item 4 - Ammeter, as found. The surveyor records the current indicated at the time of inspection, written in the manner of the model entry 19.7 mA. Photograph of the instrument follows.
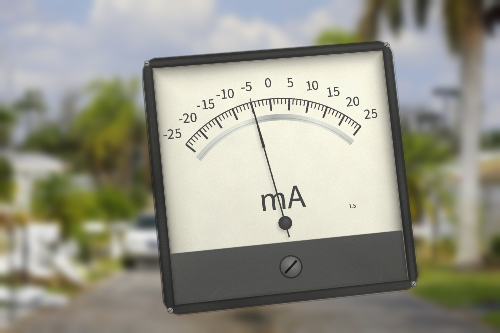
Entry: -5 mA
